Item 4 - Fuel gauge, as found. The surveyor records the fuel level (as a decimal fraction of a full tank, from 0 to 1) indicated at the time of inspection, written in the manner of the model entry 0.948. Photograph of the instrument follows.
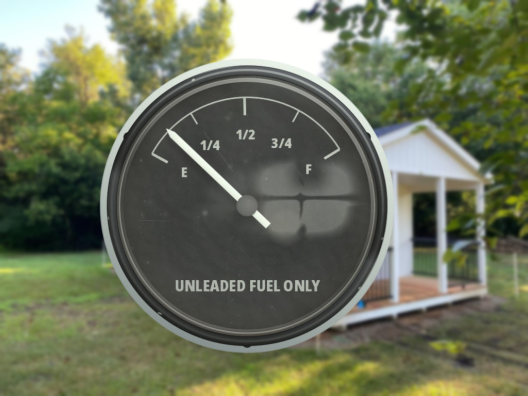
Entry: 0.125
